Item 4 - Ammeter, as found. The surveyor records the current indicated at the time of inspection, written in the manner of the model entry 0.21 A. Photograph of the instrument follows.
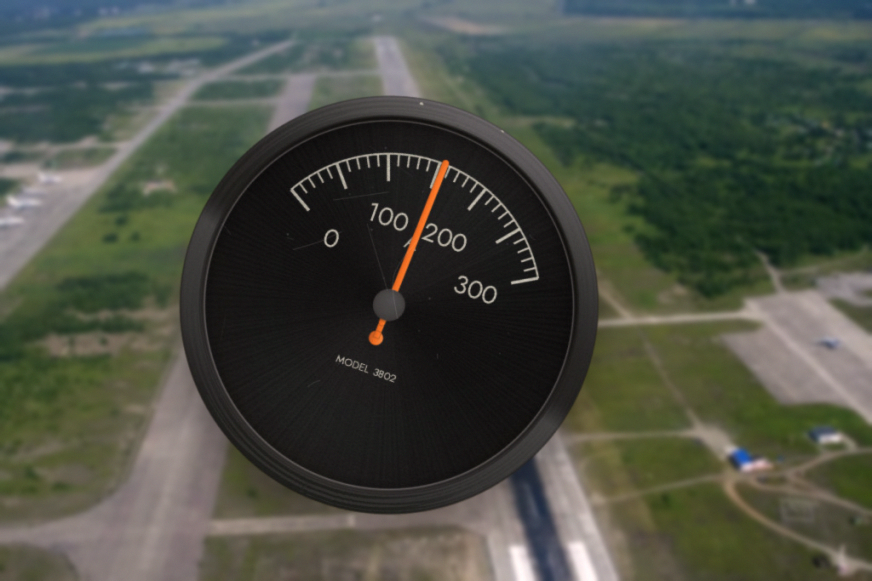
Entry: 155 A
